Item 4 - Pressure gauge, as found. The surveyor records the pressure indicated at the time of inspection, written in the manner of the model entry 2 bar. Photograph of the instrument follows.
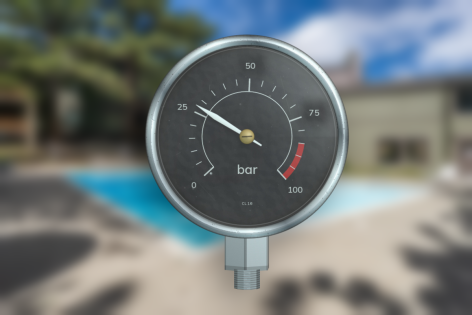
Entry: 27.5 bar
